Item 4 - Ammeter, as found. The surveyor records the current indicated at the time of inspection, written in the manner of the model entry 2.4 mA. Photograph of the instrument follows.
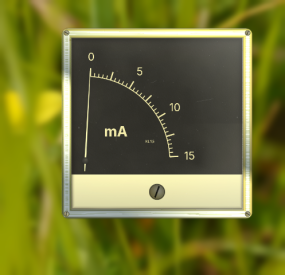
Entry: 0 mA
